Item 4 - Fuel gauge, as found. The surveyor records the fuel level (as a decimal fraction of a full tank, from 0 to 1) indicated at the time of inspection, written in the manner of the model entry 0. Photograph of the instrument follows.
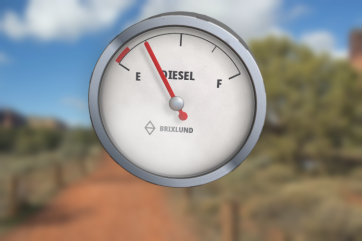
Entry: 0.25
